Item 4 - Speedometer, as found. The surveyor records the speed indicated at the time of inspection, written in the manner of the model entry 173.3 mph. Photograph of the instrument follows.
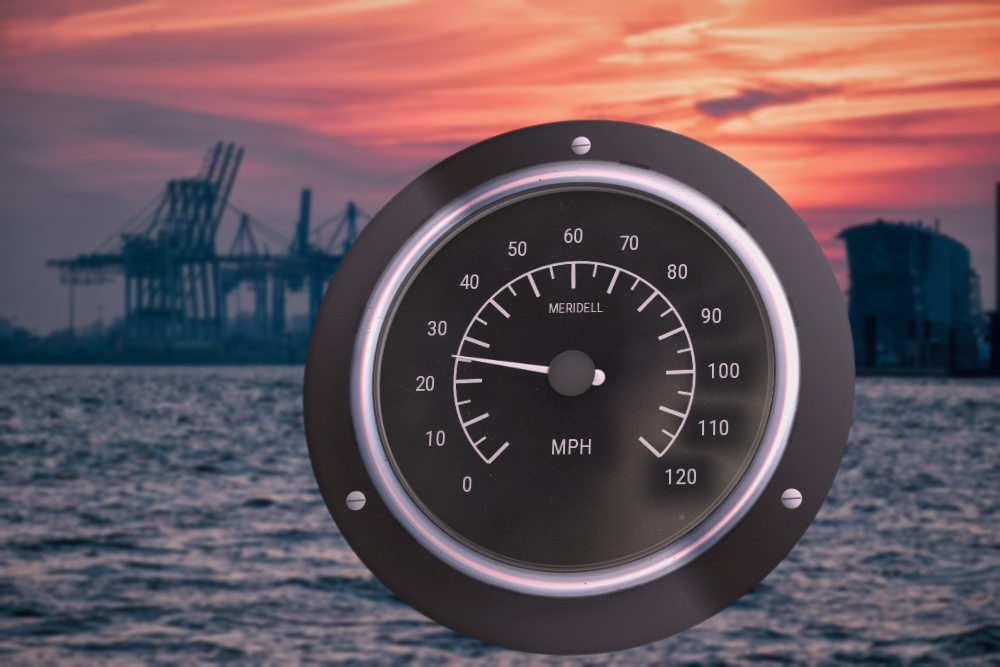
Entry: 25 mph
